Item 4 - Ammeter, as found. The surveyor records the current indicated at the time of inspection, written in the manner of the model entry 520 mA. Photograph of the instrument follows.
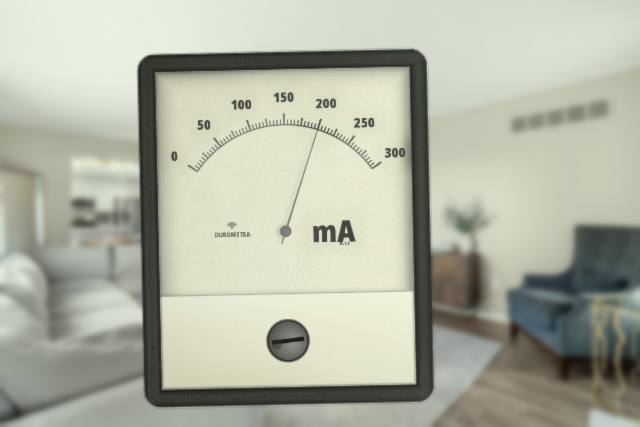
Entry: 200 mA
